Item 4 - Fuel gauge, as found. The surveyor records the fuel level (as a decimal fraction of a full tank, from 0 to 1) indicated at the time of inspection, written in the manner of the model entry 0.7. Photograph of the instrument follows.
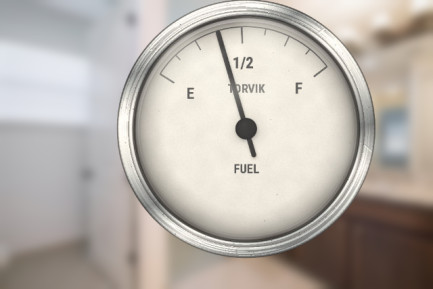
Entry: 0.375
